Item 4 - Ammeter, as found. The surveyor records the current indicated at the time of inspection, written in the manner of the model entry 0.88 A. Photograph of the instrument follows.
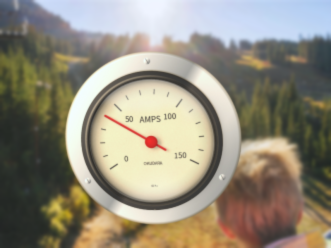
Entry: 40 A
